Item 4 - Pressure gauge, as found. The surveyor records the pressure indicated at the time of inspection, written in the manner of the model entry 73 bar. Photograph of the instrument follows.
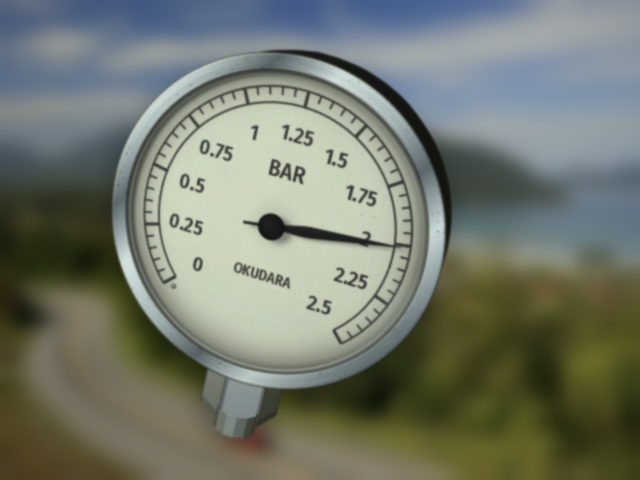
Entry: 2 bar
